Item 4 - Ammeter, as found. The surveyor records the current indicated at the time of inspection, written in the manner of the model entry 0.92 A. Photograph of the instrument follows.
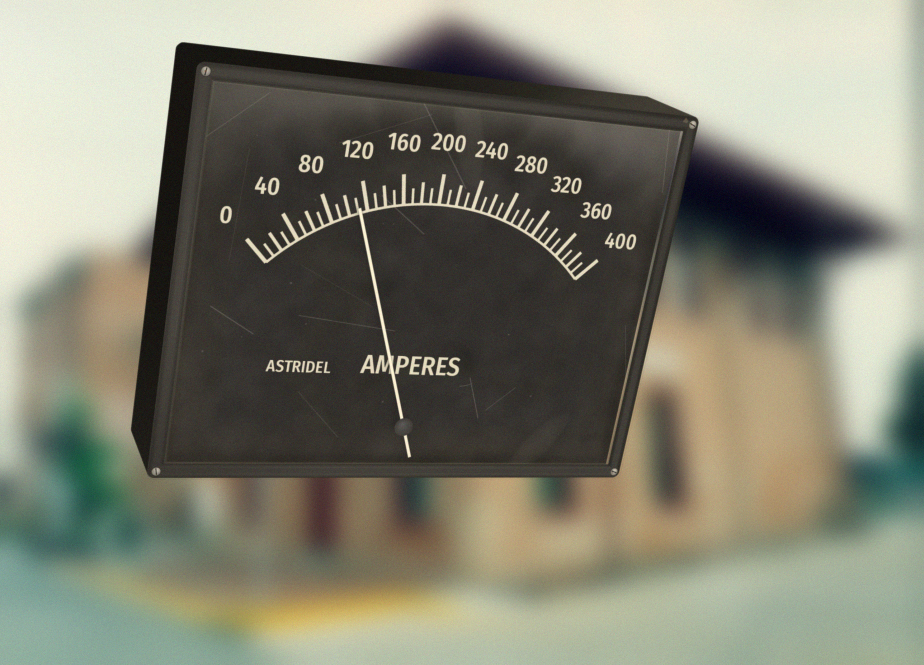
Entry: 110 A
